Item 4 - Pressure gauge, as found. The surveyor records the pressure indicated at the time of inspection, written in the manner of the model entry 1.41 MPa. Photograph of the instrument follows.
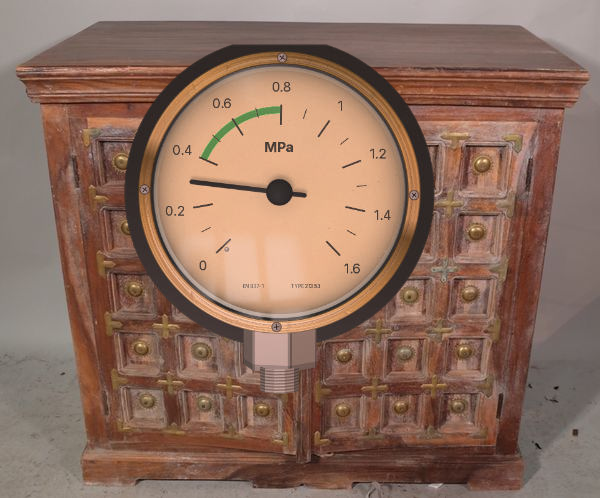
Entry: 0.3 MPa
